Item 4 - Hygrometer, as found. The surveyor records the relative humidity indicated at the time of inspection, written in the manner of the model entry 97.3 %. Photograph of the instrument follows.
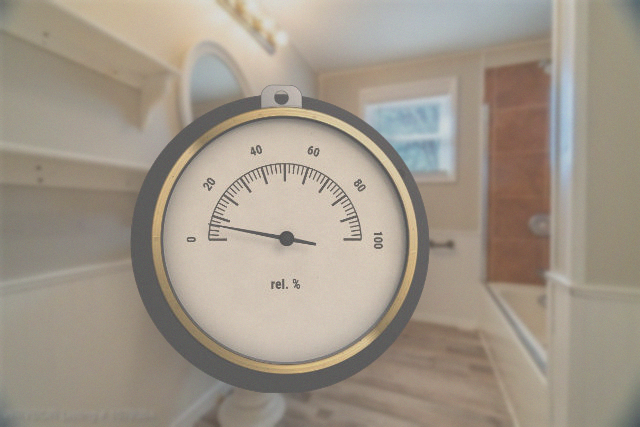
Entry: 6 %
